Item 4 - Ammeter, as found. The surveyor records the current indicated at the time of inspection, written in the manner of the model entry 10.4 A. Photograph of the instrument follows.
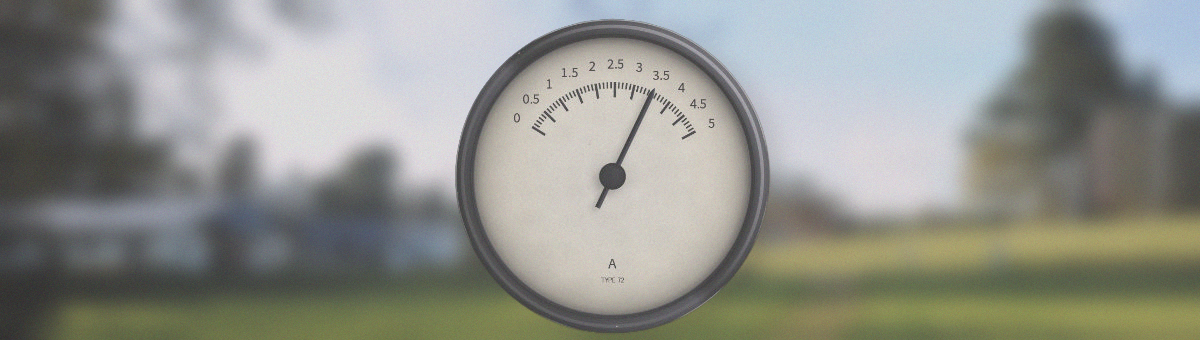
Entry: 3.5 A
